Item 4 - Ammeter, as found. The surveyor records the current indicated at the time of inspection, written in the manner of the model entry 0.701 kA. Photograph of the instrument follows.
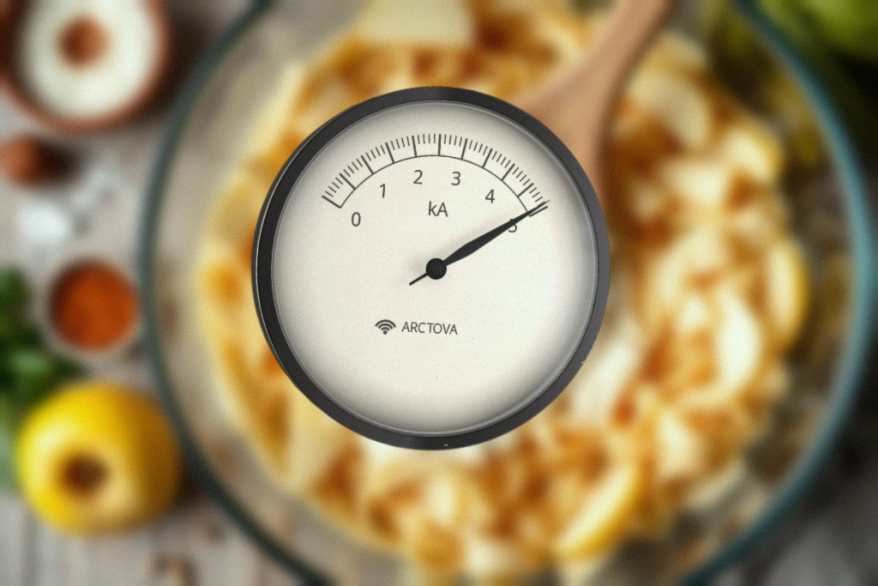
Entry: 4.9 kA
